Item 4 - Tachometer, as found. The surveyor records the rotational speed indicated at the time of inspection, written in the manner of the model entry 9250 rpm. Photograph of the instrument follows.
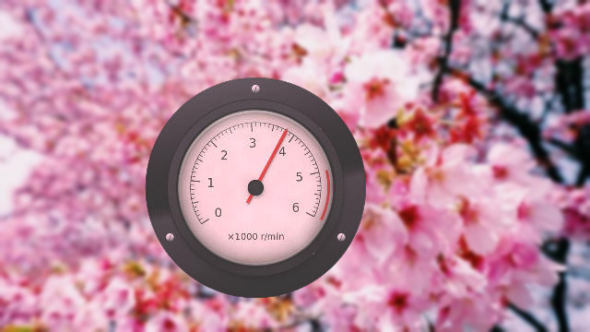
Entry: 3800 rpm
